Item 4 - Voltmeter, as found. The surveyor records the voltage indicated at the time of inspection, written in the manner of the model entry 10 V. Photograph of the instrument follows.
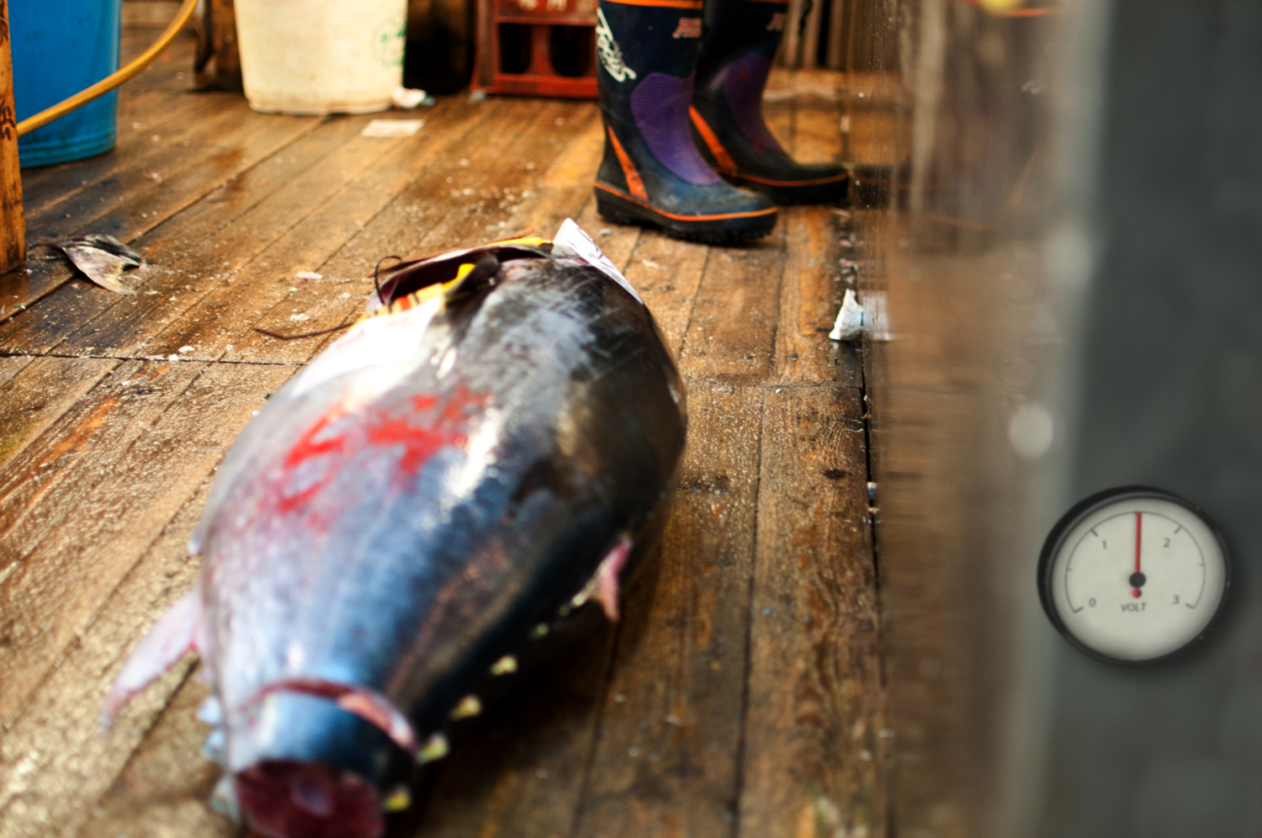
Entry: 1.5 V
